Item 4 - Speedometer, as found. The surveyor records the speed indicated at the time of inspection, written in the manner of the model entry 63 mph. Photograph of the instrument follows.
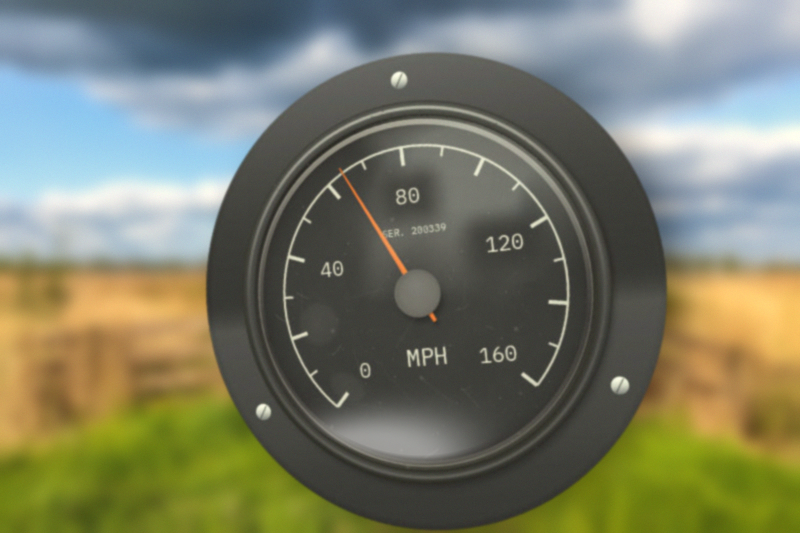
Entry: 65 mph
